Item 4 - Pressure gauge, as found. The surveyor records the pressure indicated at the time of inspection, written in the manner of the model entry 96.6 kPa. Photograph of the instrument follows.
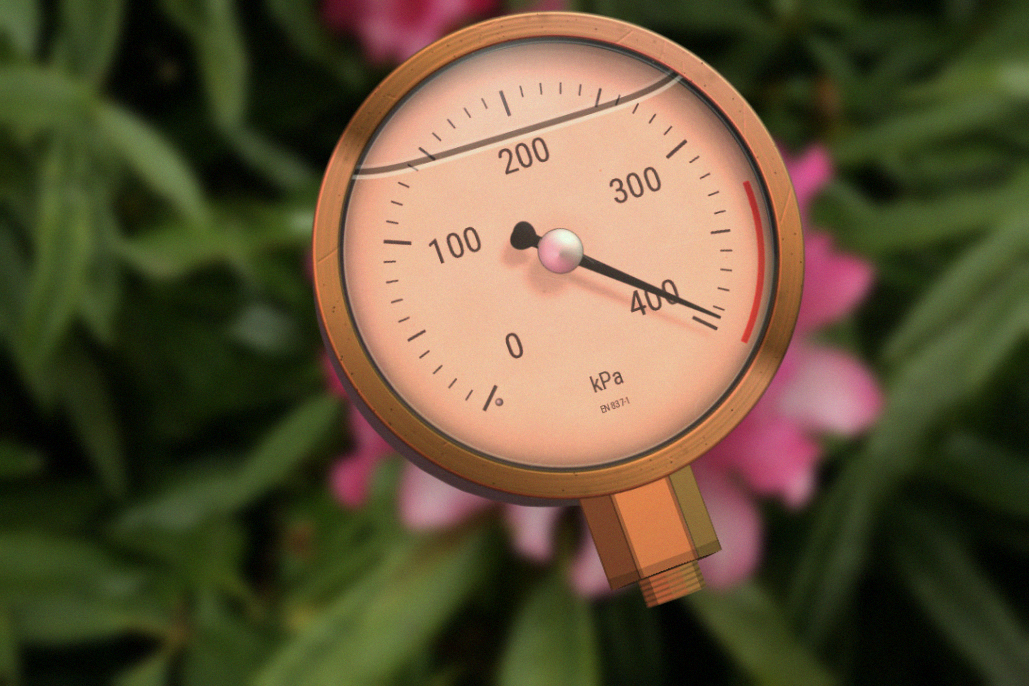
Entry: 395 kPa
